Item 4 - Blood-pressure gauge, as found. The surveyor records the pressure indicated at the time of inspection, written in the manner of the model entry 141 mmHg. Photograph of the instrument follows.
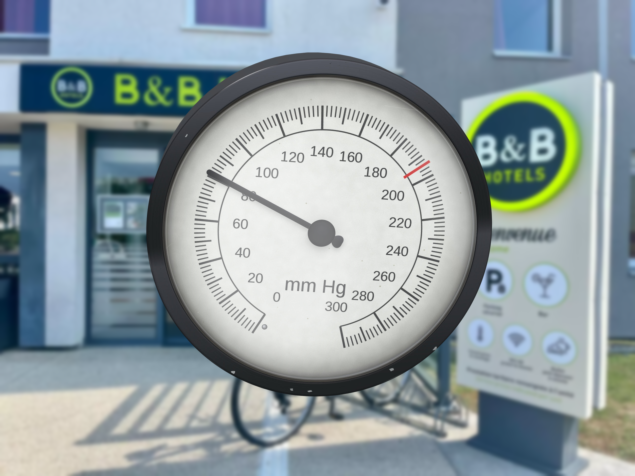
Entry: 82 mmHg
